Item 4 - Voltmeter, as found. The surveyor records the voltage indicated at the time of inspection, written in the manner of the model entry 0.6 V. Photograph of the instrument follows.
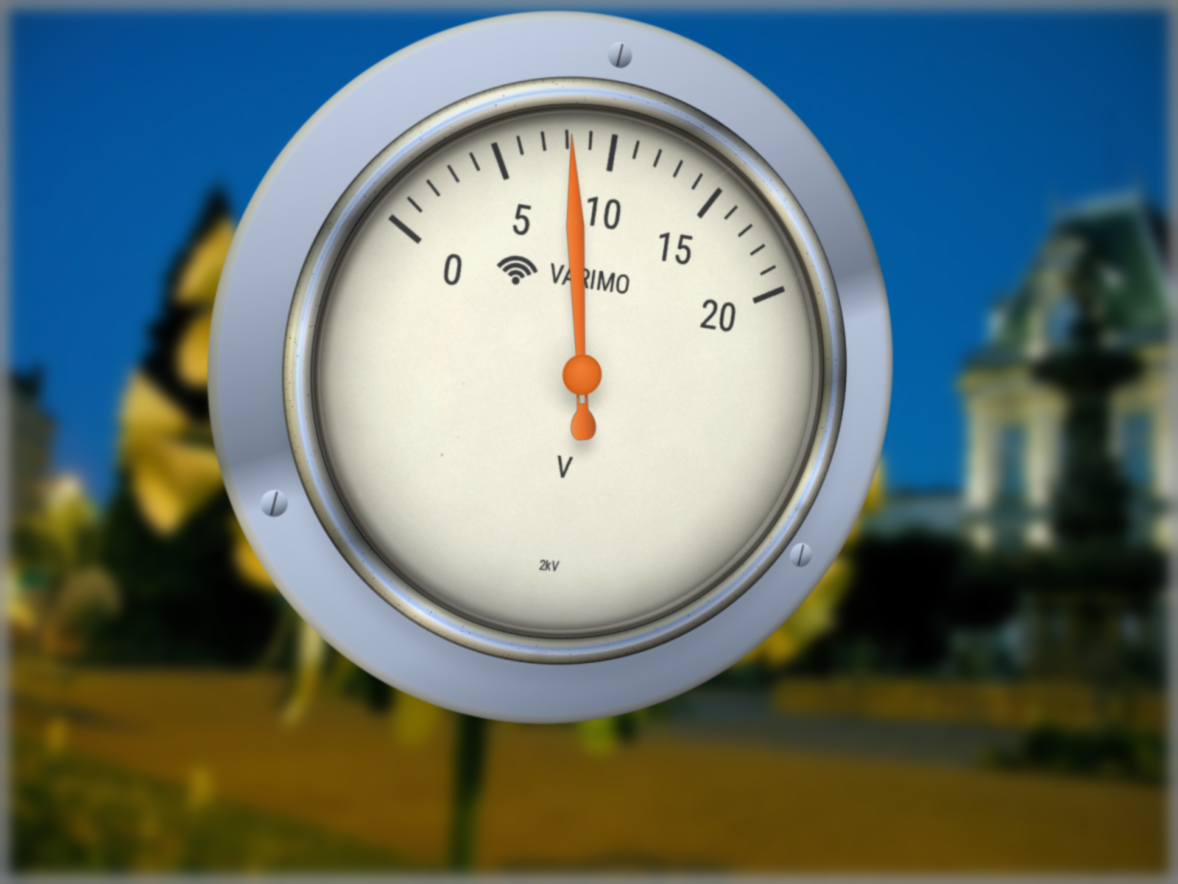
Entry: 8 V
